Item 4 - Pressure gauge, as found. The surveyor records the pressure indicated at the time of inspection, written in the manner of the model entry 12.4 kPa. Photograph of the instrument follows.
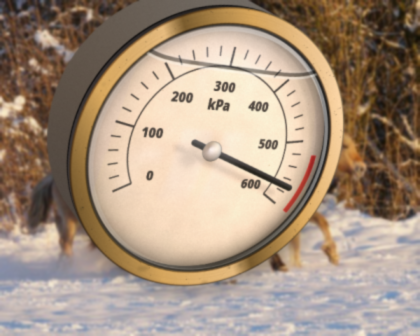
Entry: 570 kPa
